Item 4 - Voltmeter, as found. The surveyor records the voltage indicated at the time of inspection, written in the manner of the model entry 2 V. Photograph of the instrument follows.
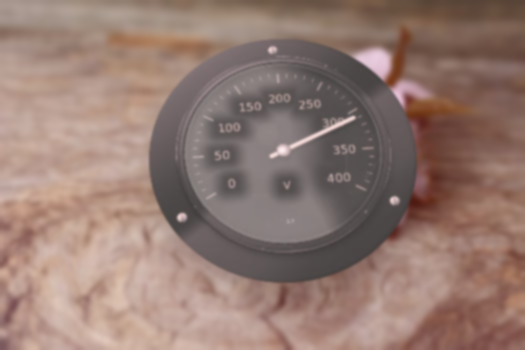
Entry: 310 V
